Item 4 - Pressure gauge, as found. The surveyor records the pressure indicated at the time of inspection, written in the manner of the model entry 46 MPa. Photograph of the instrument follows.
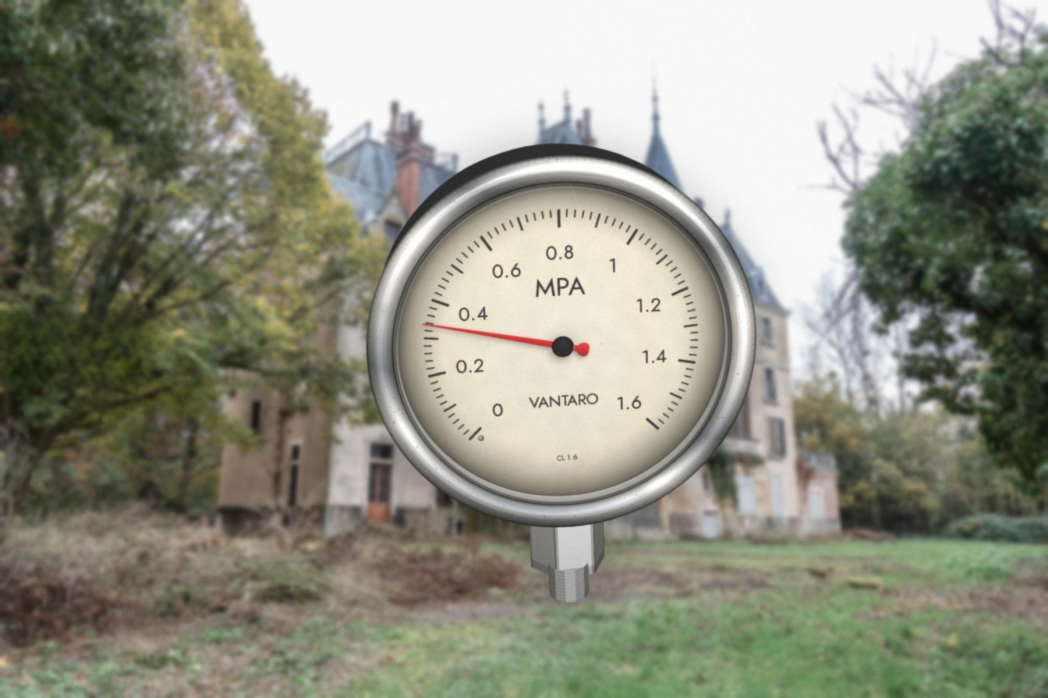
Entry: 0.34 MPa
